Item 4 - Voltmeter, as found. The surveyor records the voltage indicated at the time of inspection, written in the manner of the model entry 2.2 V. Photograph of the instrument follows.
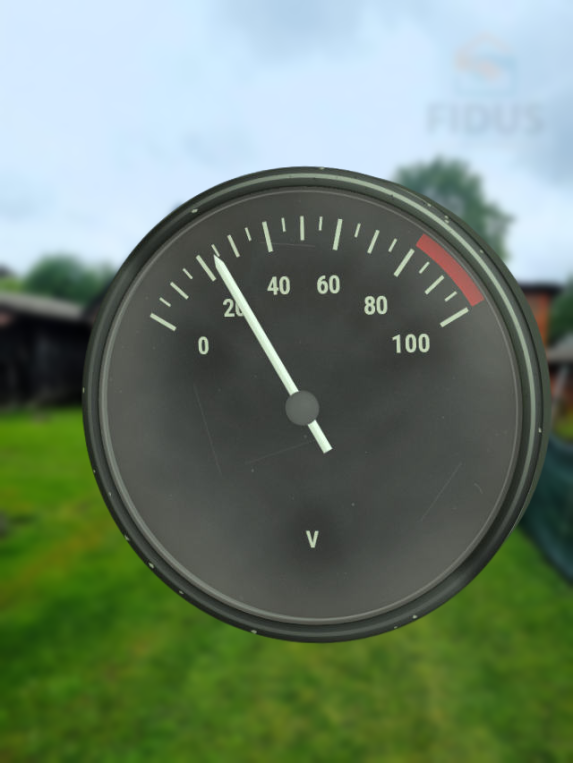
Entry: 25 V
